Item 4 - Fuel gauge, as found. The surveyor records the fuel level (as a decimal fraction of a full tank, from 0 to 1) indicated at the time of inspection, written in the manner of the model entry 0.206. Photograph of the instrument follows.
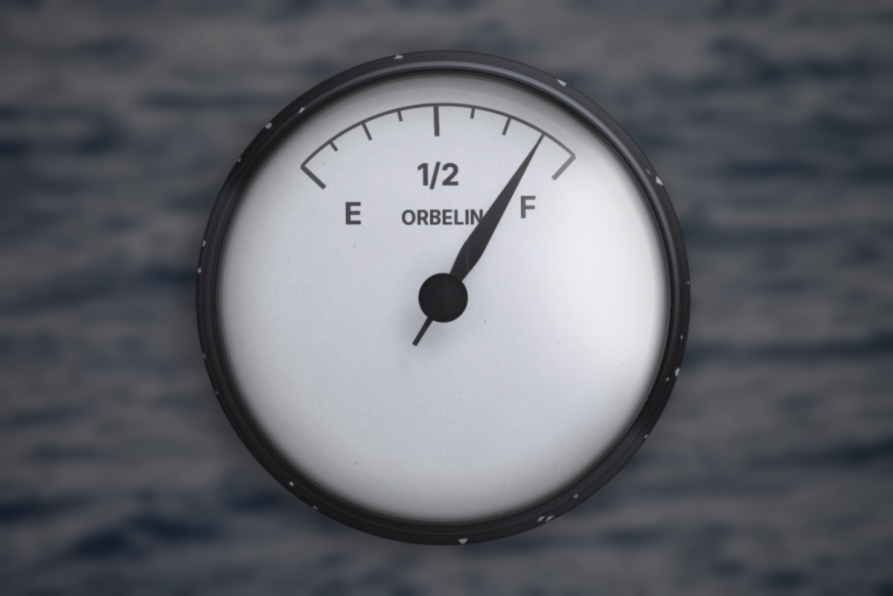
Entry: 0.875
